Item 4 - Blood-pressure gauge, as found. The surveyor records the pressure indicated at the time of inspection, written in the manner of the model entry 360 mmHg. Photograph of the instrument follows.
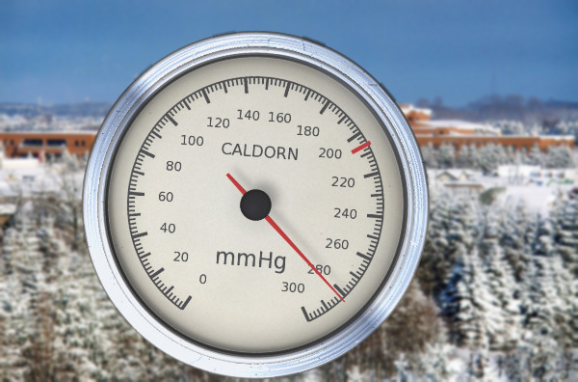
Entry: 282 mmHg
